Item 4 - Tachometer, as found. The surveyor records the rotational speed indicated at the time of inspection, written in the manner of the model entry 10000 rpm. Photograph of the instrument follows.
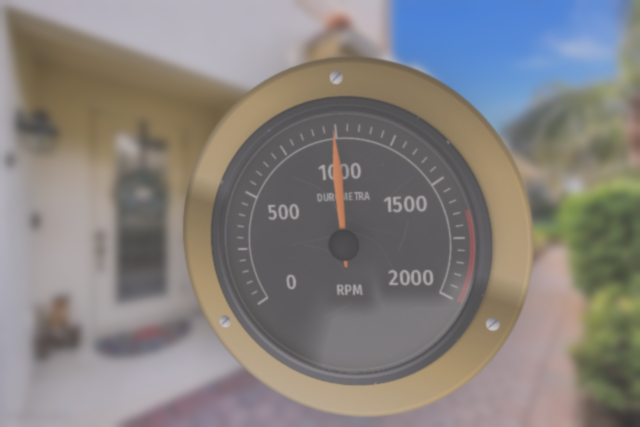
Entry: 1000 rpm
